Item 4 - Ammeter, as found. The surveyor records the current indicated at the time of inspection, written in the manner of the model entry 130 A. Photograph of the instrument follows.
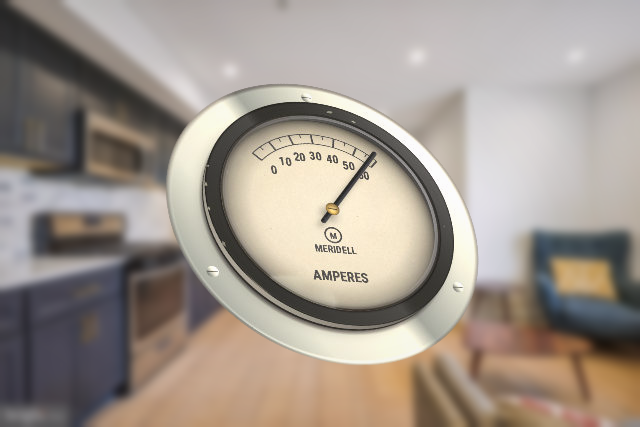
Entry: 57.5 A
